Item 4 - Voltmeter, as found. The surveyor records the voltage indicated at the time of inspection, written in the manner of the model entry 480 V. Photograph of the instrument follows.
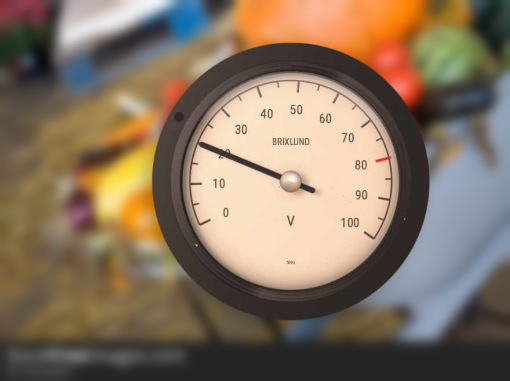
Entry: 20 V
